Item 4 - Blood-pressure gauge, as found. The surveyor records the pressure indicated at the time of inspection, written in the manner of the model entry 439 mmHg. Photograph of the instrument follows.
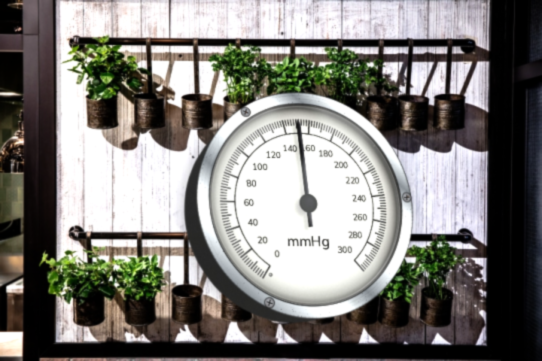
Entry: 150 mmHg
